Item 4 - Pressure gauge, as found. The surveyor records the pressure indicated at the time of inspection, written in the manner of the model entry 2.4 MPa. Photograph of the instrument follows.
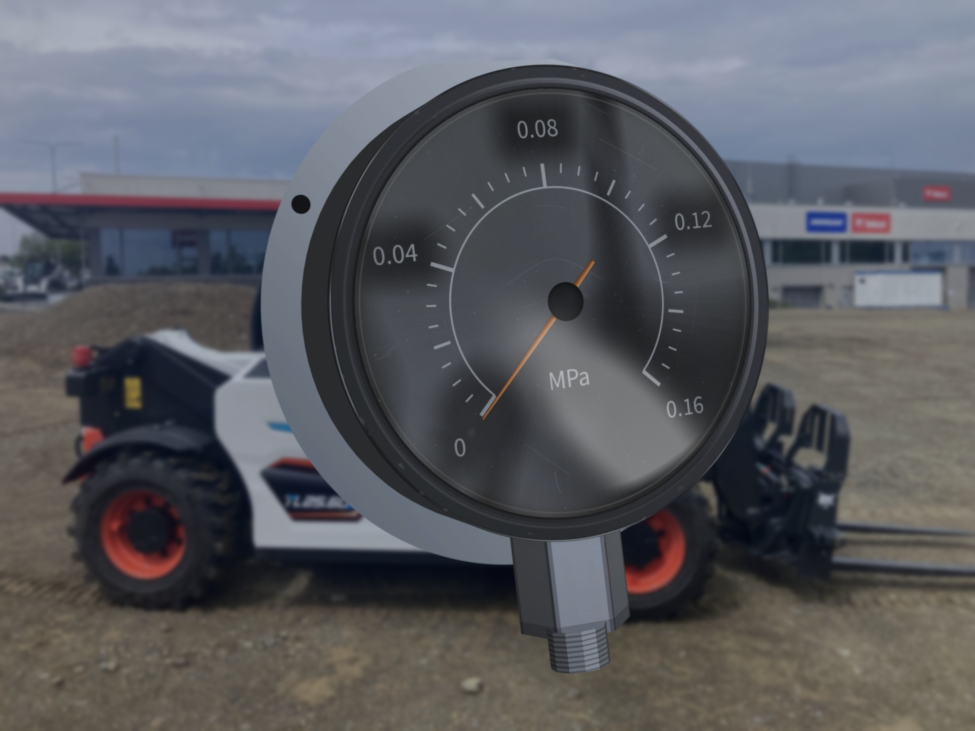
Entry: 0 MPa
